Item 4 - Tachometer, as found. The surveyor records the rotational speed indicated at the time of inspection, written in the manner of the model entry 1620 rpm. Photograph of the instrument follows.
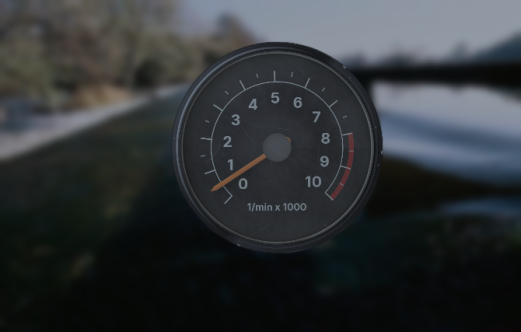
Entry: 500 rpm
